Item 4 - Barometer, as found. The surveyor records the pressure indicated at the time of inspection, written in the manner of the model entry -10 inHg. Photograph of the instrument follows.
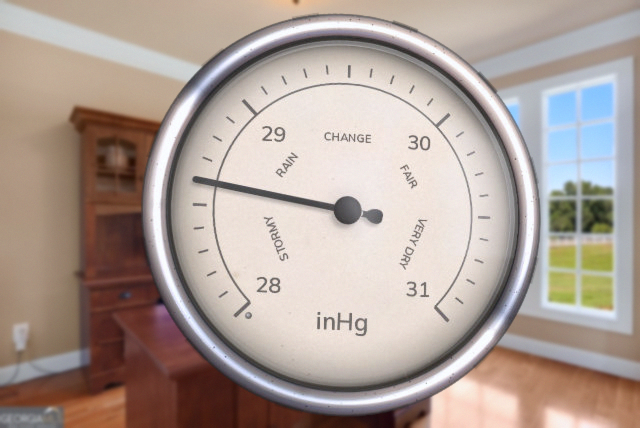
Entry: 28.6 inHg
